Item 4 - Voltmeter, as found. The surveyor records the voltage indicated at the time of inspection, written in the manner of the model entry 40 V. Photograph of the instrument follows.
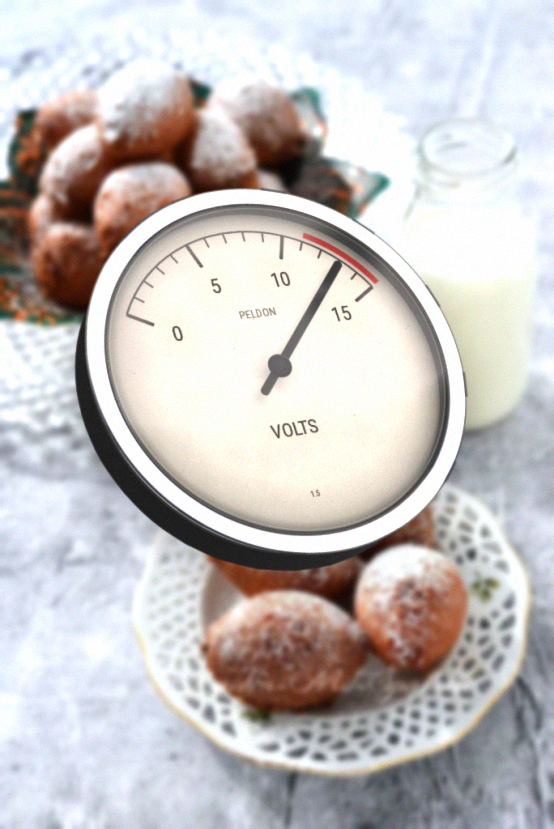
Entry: 13 V
